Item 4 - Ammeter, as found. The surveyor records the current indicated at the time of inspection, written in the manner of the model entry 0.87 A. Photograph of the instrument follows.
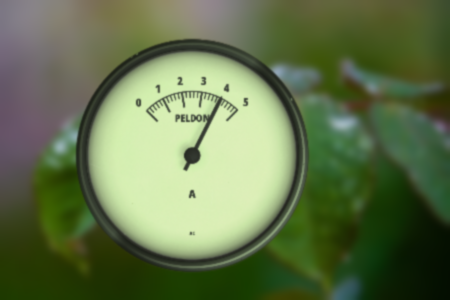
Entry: 4 A
